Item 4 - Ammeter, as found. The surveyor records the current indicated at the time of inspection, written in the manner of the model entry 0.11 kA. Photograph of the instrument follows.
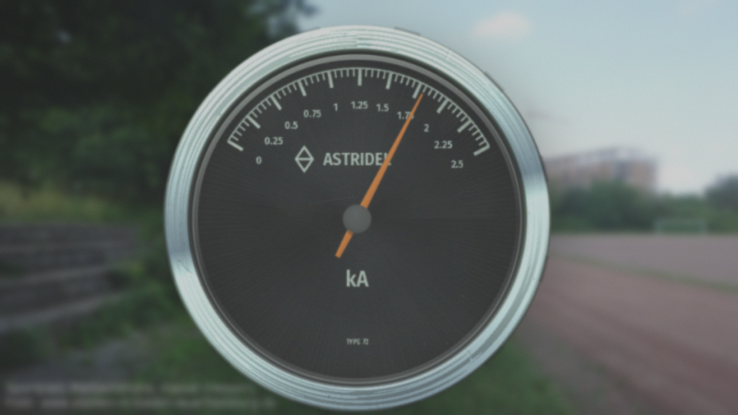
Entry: 1.8 kA
